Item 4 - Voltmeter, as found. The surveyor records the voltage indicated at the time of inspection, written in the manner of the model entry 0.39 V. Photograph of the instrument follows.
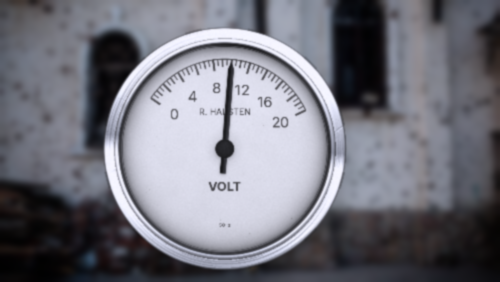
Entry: 10 V
